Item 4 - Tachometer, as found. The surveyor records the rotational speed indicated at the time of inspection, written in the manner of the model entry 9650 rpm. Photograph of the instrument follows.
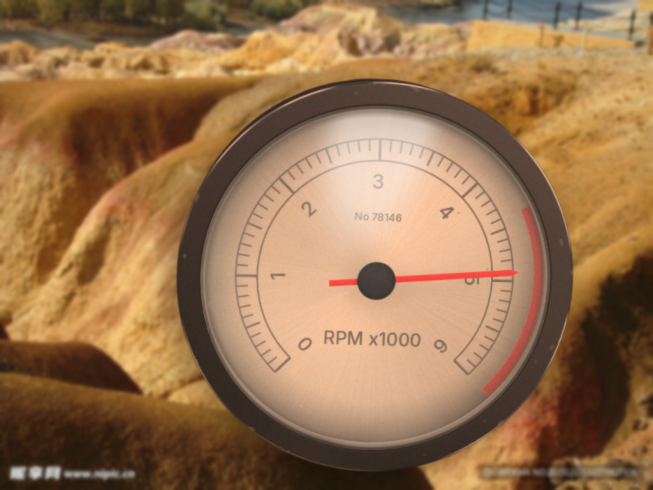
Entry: 4900 rpm
